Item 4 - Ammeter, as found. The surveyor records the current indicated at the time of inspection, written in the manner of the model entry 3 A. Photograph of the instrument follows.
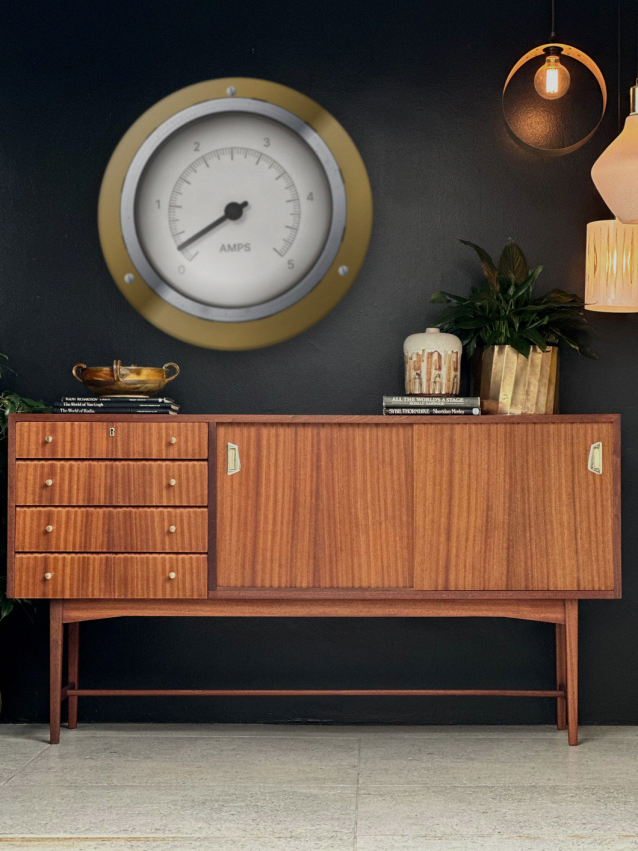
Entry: 0.25 A
